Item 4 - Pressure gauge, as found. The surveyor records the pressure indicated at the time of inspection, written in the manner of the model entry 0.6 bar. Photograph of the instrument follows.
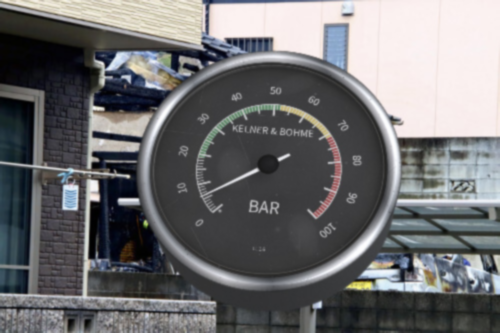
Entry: 5 bar
